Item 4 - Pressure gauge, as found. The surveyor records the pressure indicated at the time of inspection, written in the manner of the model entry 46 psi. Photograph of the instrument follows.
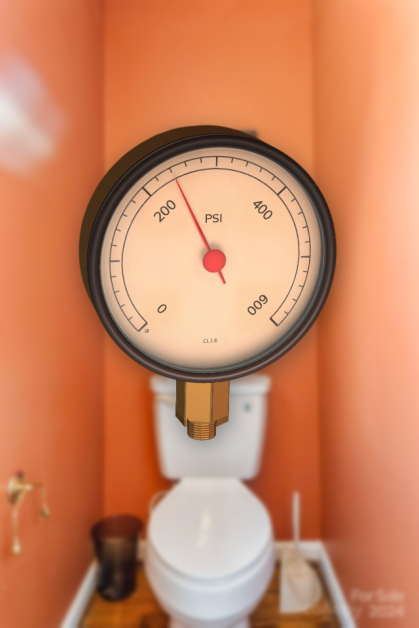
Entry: 240 psi
